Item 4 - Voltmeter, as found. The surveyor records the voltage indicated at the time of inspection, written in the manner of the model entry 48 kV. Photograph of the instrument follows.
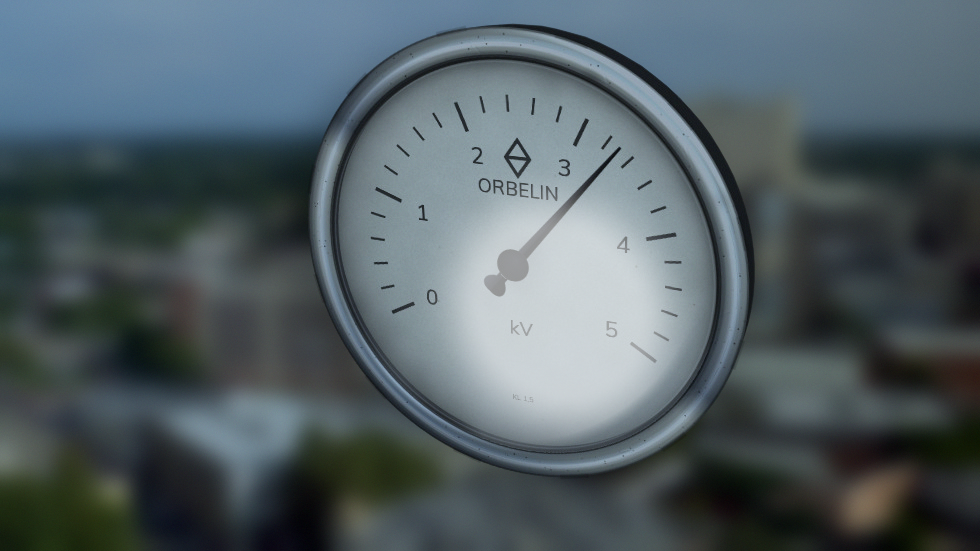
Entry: 3.3 kV
